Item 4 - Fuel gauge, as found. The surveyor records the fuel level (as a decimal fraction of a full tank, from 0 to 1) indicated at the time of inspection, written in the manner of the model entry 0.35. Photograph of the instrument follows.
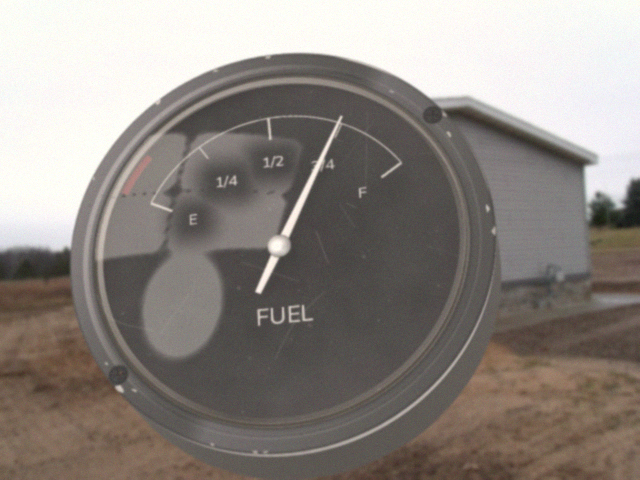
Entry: 0.75
